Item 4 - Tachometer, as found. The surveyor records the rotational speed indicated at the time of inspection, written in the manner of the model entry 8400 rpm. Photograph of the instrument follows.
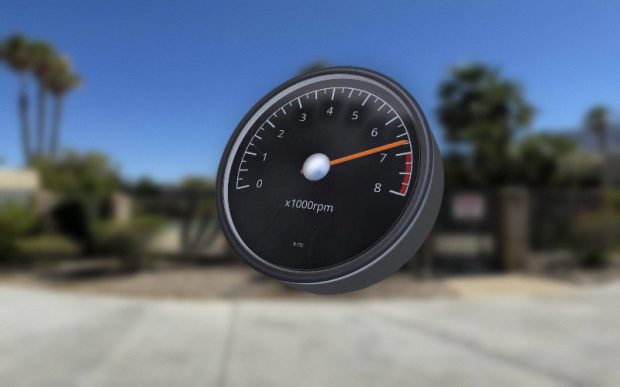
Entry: 6750 rpm
